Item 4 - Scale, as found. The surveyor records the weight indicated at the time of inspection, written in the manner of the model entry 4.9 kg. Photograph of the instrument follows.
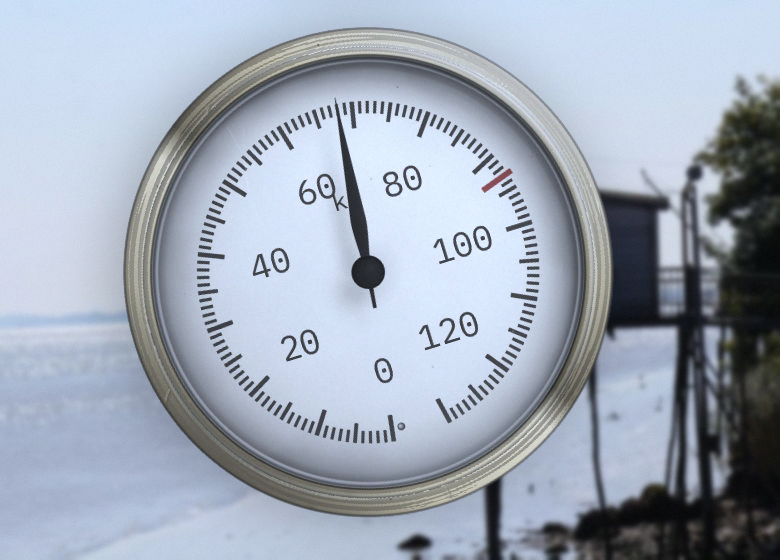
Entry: 68 kg
